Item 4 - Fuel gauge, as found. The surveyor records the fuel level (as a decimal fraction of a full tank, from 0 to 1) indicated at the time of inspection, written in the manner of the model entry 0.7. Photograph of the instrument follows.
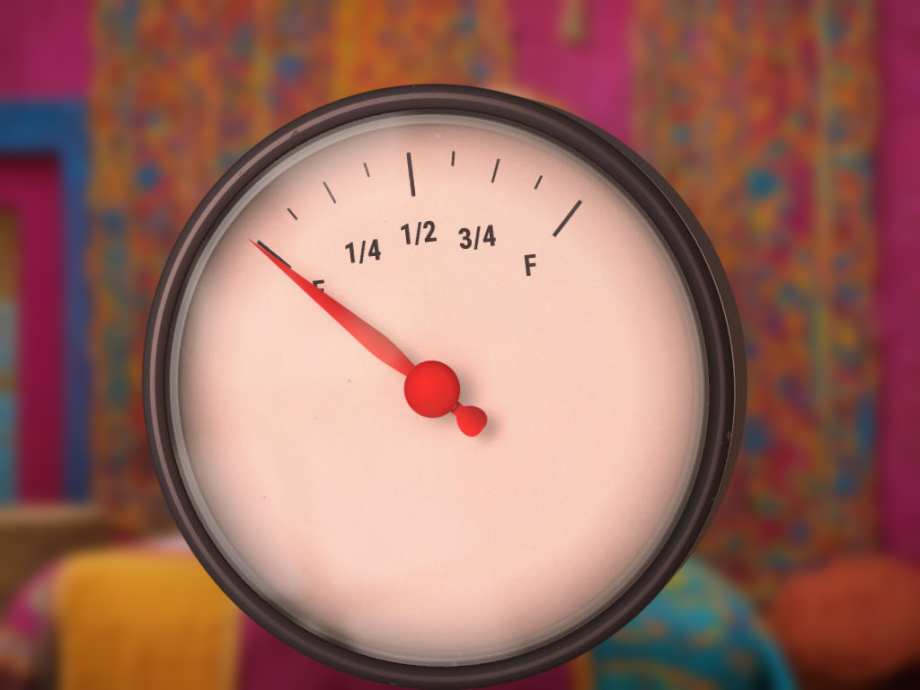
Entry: 0
